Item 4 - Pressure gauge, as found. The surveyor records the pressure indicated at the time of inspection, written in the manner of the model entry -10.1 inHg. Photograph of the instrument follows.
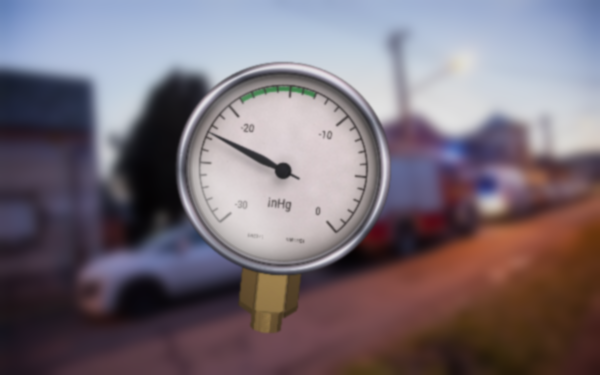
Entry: -22.5 inHg
